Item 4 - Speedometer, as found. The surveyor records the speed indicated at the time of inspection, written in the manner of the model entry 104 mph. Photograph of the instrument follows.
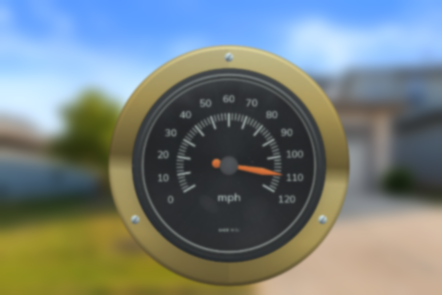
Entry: 110 mph
